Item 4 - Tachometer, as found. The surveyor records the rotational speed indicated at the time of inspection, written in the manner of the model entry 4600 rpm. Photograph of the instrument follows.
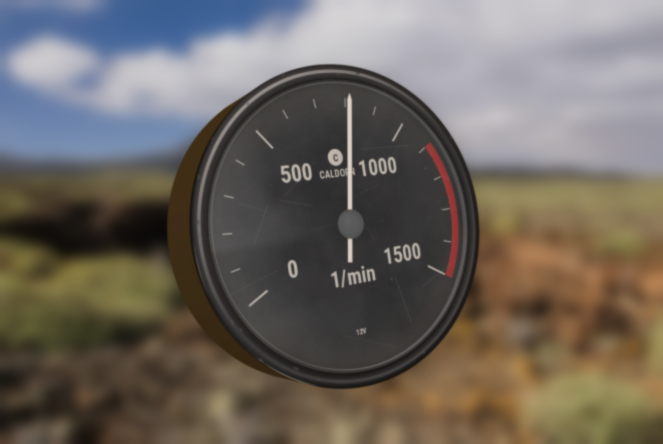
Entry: 800 rpm
